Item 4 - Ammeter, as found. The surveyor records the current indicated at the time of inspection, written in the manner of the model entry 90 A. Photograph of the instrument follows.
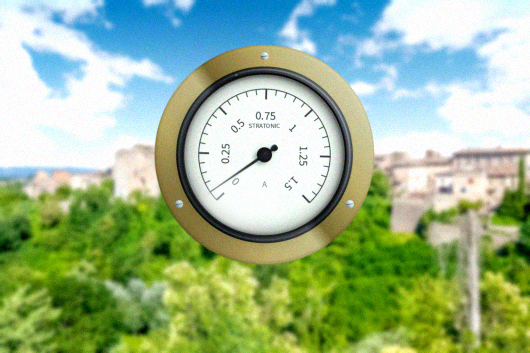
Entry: 0.05 A
